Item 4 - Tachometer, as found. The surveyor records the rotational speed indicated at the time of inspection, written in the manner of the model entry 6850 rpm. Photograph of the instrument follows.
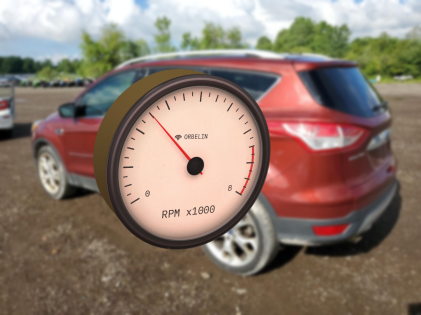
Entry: 2500 rpm
